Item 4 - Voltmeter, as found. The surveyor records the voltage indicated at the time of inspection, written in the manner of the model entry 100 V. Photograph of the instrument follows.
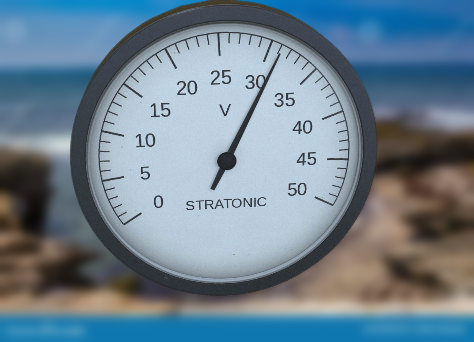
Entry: 31 V
